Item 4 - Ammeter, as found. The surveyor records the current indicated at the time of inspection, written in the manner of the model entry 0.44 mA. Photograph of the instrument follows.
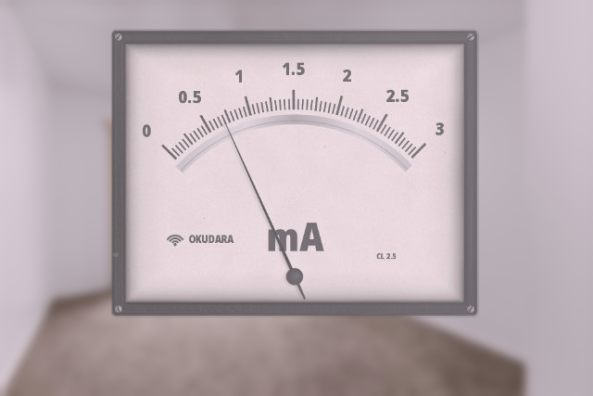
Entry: 0.7 mA
